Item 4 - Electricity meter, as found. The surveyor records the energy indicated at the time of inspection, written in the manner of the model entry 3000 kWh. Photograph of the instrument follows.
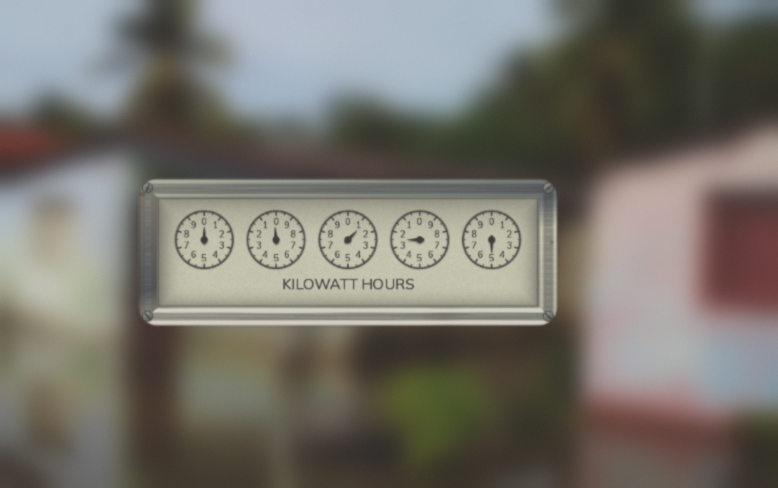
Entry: 125 kWh
